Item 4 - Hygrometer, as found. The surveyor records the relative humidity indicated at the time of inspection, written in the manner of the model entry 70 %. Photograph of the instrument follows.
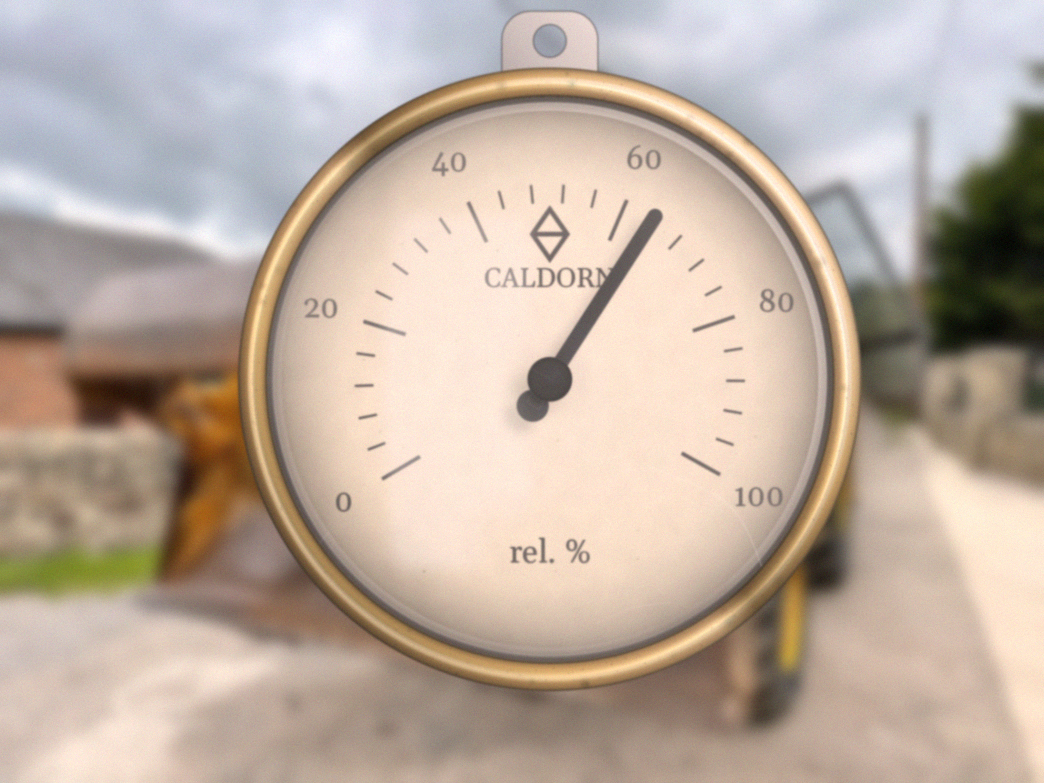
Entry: 64 %
